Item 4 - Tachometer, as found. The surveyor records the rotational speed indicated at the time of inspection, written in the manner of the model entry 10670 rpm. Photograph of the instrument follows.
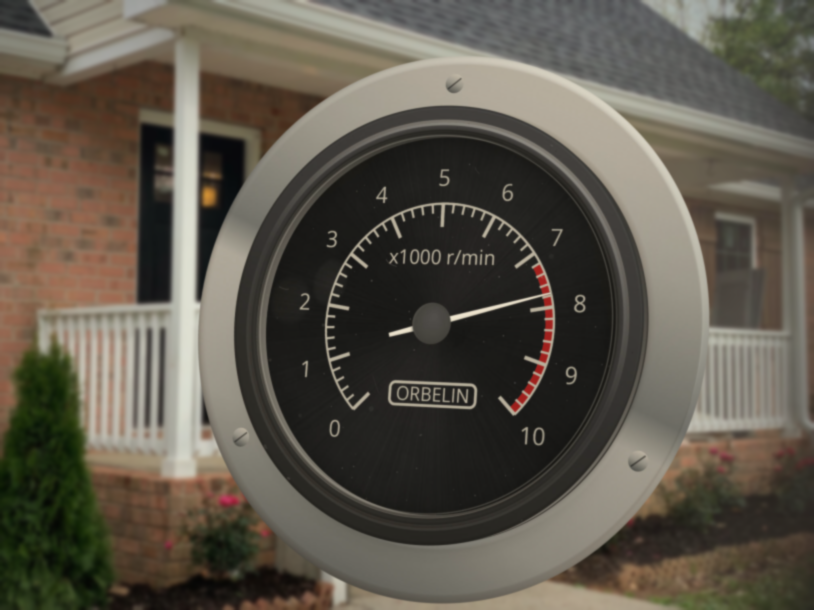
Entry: 7800 rpm
